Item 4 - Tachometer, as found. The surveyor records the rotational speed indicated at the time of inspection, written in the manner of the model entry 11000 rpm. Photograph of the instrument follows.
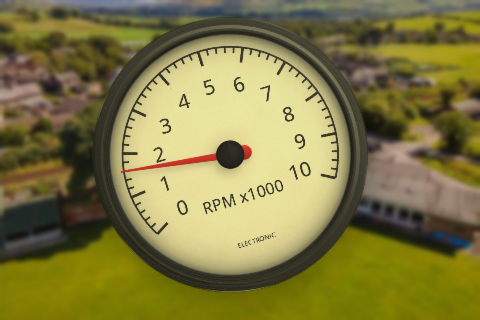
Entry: 1600 rpm
